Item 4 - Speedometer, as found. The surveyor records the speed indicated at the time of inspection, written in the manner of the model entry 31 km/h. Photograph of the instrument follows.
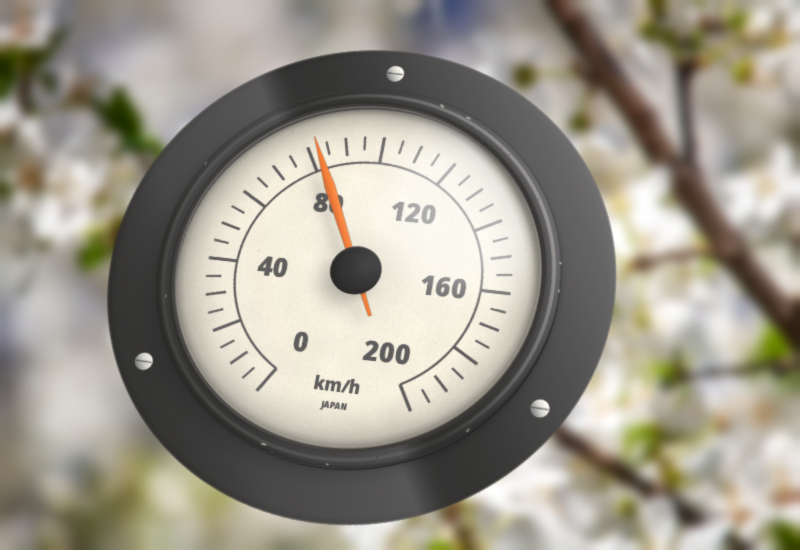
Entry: 82.5 km/h
